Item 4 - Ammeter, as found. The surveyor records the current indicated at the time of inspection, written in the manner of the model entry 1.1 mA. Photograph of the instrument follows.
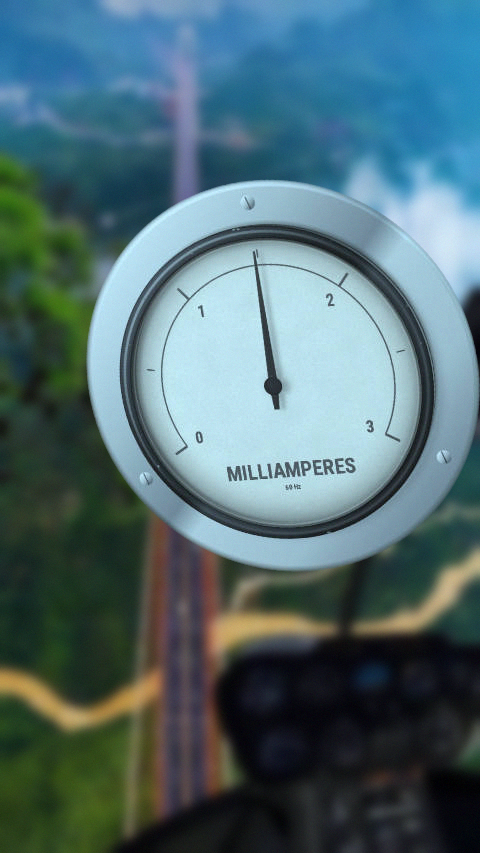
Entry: 1.5 mA
